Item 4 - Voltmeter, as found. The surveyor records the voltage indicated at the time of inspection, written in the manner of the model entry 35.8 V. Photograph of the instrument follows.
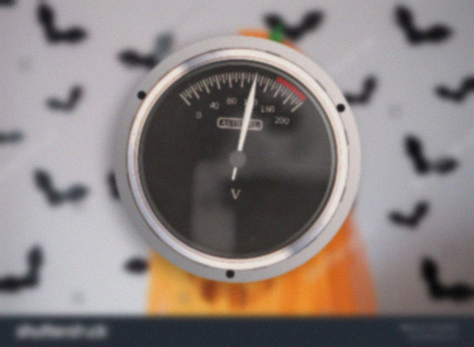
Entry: 120 V
